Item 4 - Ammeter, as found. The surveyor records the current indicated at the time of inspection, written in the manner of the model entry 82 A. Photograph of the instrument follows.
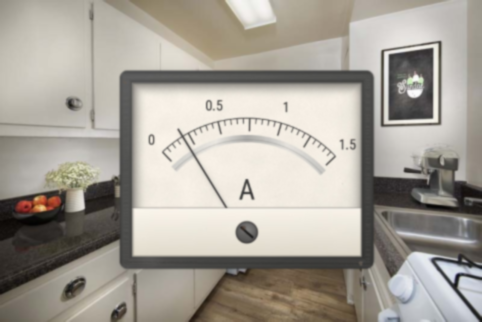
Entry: 0.2 A
